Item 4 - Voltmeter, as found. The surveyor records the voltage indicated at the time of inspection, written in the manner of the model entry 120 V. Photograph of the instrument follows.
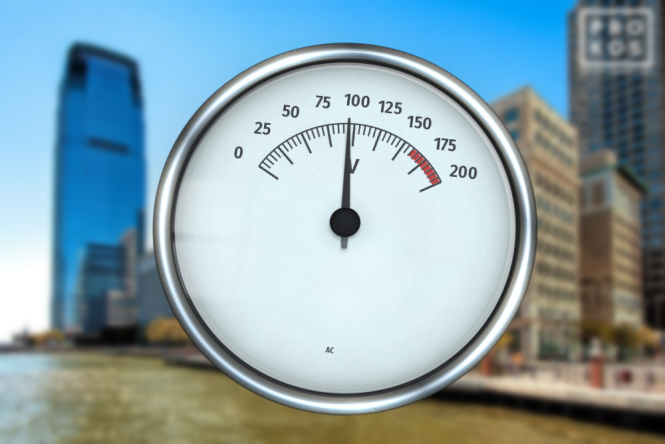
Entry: 95 V
